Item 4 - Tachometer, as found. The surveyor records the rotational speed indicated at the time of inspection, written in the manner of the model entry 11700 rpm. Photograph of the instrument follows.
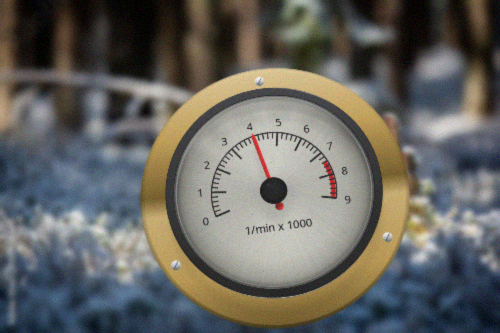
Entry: 4000 rpm
